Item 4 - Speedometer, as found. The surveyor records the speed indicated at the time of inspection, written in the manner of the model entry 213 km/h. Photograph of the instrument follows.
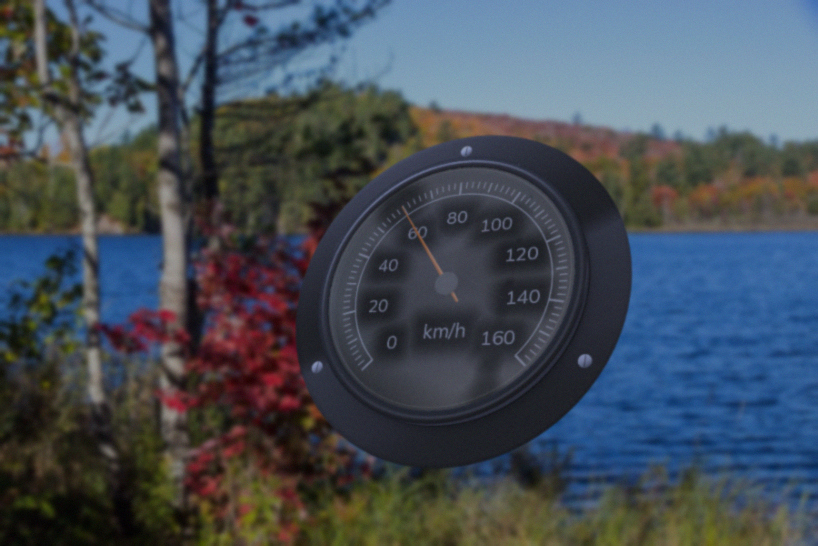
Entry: 60 km/h
